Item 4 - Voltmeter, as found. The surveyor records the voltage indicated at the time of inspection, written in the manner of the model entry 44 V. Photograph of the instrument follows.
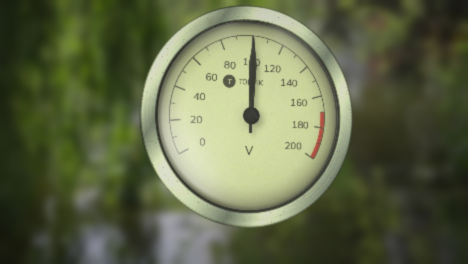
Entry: 100 V
